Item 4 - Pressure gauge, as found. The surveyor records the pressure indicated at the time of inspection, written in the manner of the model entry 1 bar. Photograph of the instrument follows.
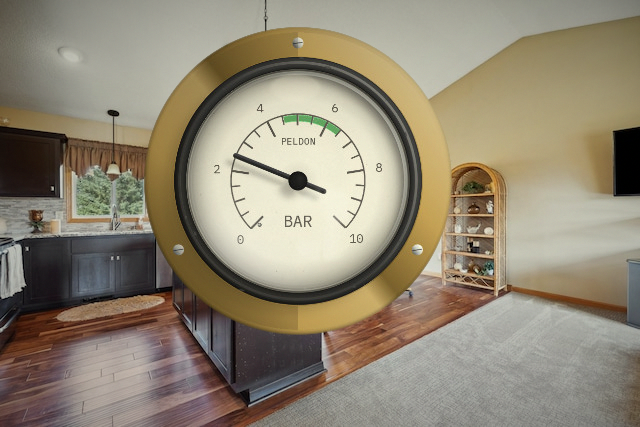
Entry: 2.5 bar
